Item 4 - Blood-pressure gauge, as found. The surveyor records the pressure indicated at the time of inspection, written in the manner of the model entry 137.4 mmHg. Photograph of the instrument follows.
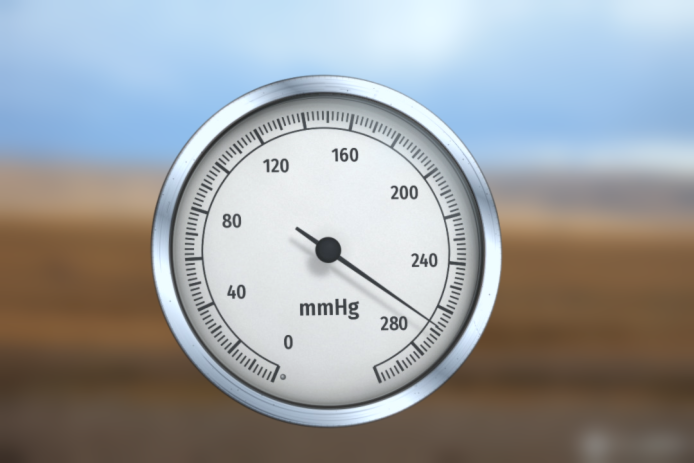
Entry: 268 mmHg
